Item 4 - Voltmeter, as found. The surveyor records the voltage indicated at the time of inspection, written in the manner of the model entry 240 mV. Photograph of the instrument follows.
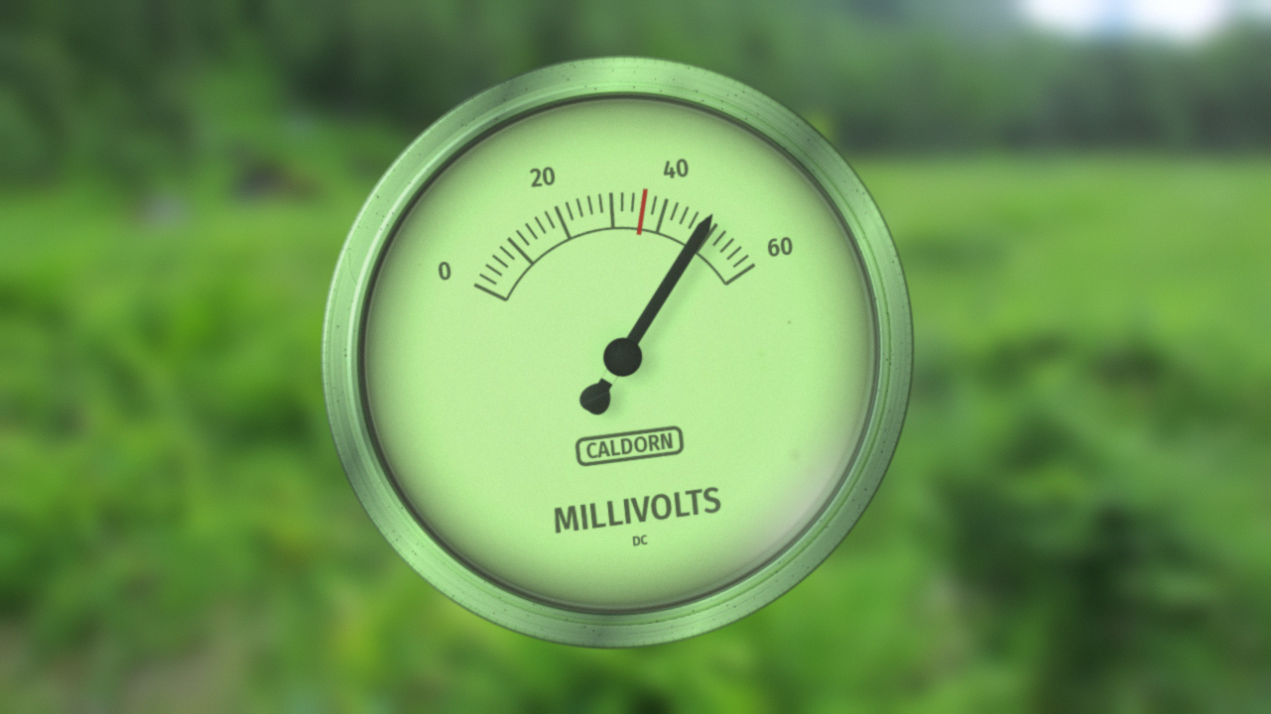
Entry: 48 mV
